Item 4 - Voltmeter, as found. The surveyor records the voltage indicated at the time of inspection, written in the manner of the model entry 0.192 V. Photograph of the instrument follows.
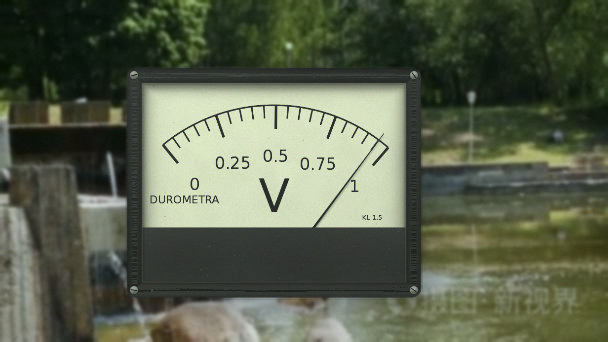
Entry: 0.95 V
